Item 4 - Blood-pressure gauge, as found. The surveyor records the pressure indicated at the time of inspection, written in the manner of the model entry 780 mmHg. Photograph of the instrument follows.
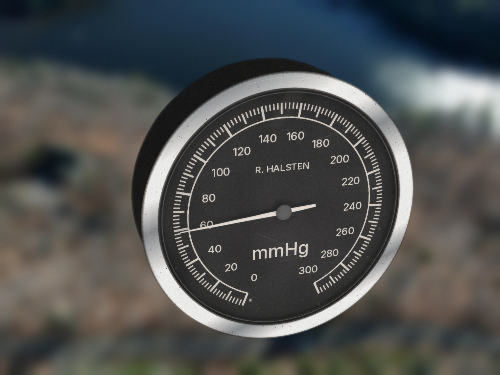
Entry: 60 mmHg
